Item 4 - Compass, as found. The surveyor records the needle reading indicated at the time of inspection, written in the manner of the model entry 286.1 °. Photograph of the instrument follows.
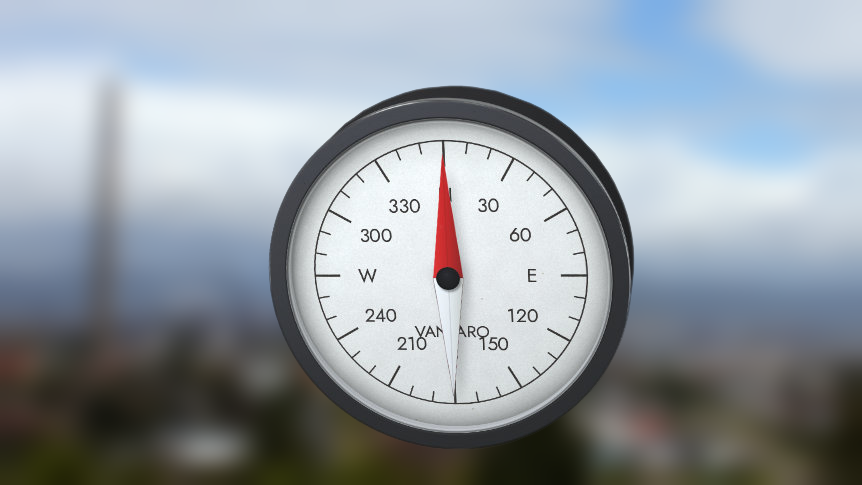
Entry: 0 °
